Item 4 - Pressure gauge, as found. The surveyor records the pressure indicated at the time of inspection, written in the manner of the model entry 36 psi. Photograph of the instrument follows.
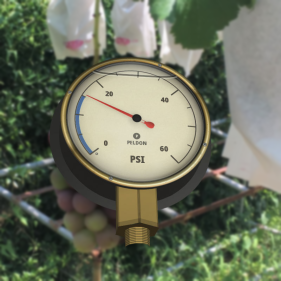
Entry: 15 psi
